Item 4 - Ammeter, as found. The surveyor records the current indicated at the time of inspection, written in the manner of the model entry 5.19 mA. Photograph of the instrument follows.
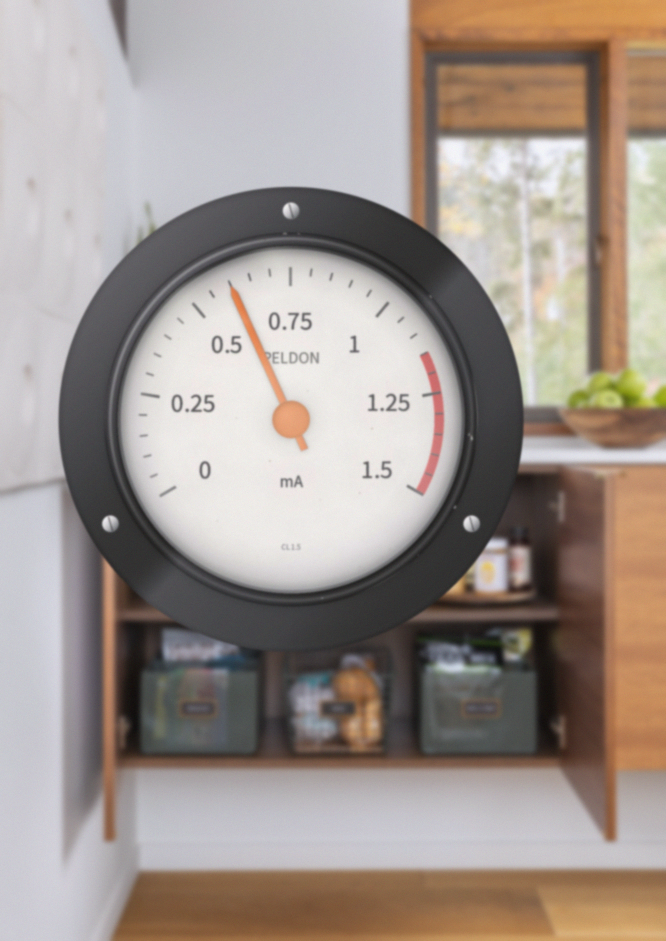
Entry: 0.6 mA
